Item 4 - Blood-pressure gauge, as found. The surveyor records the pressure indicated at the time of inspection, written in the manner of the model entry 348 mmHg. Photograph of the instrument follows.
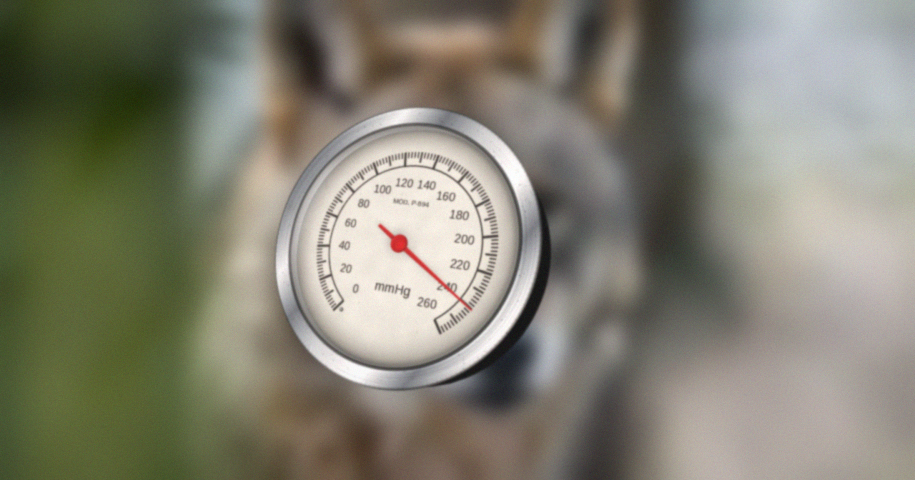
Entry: 240 mmHg
